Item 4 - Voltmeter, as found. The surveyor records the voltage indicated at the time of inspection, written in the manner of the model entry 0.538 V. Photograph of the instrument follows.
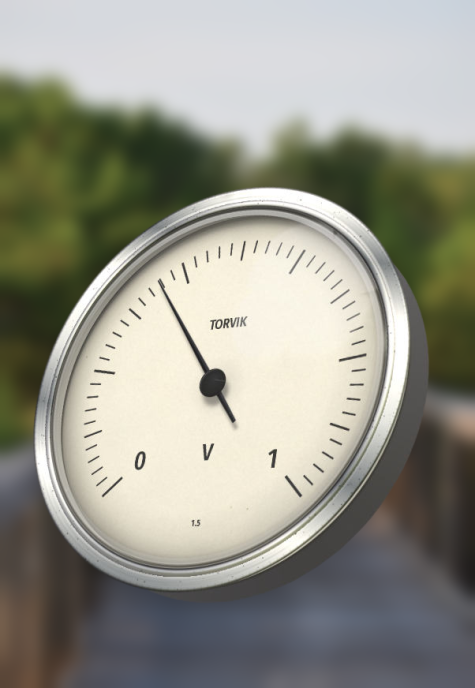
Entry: 0.36 V
